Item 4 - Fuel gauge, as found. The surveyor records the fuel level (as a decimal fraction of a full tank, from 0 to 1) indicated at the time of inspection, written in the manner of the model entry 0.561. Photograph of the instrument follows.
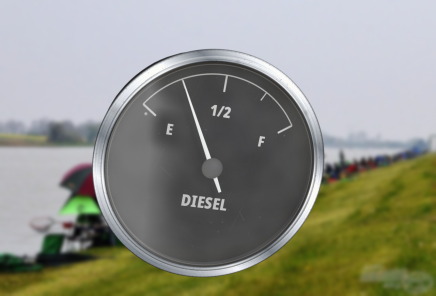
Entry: 0.25
